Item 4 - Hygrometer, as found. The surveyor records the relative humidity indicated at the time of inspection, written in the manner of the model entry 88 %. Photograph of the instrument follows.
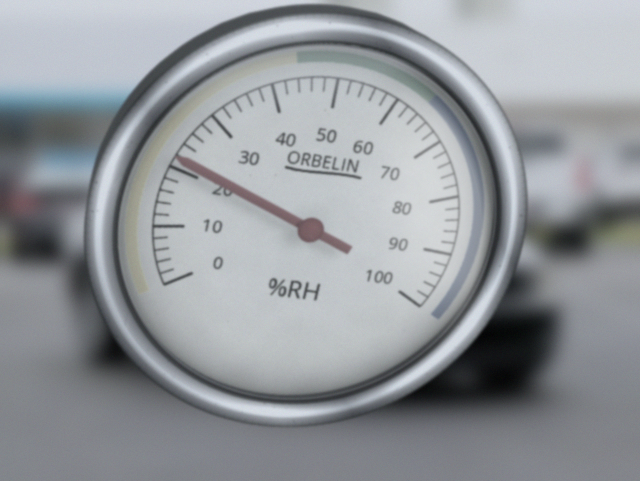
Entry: 22 %
